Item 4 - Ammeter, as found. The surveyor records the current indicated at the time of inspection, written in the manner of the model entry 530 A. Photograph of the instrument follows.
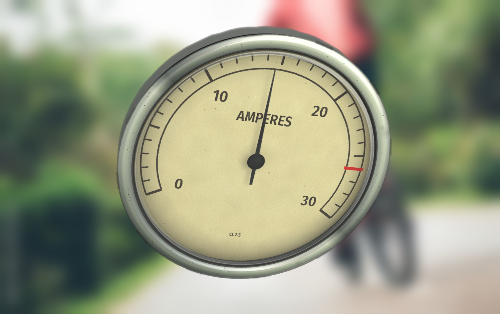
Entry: 14.5 A
